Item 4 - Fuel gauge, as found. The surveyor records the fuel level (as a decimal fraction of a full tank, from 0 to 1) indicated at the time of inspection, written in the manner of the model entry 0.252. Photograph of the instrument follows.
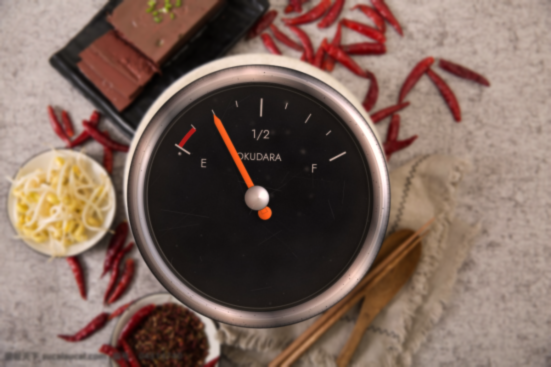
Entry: 0.25
